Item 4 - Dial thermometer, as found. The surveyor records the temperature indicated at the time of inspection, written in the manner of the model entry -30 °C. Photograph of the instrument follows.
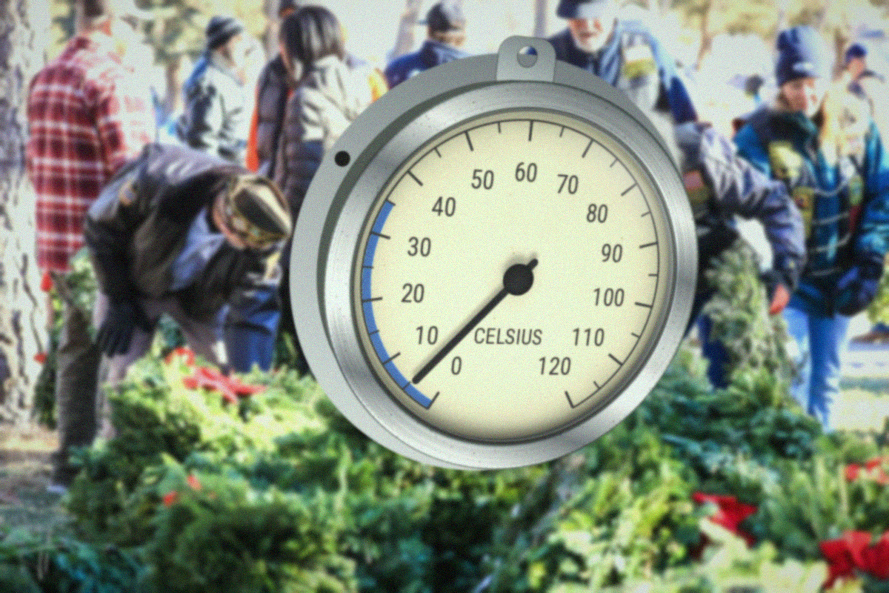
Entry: 5 °C
